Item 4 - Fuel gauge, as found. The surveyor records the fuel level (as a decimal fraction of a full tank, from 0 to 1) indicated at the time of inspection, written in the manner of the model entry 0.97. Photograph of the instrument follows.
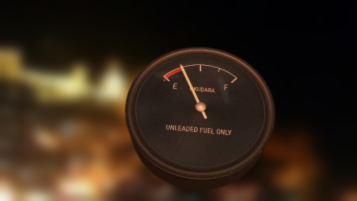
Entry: 0.25
